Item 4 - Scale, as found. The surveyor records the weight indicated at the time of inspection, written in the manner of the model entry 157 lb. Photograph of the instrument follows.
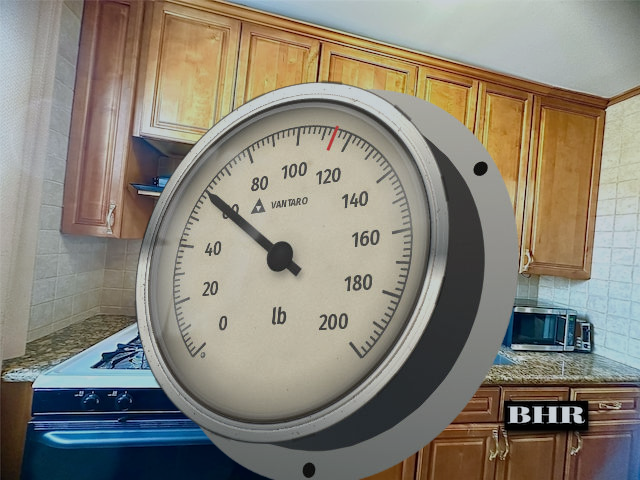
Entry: 60 lb
